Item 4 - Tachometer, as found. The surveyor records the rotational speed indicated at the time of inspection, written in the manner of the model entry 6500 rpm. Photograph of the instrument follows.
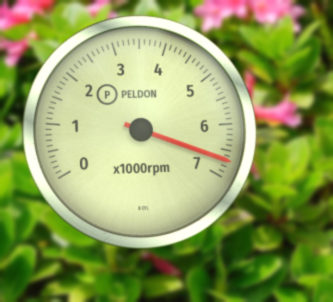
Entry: 6700 rpm
